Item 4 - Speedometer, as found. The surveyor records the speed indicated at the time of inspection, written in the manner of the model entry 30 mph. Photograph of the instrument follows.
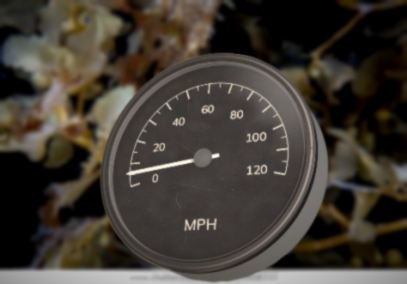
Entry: 5 mph
